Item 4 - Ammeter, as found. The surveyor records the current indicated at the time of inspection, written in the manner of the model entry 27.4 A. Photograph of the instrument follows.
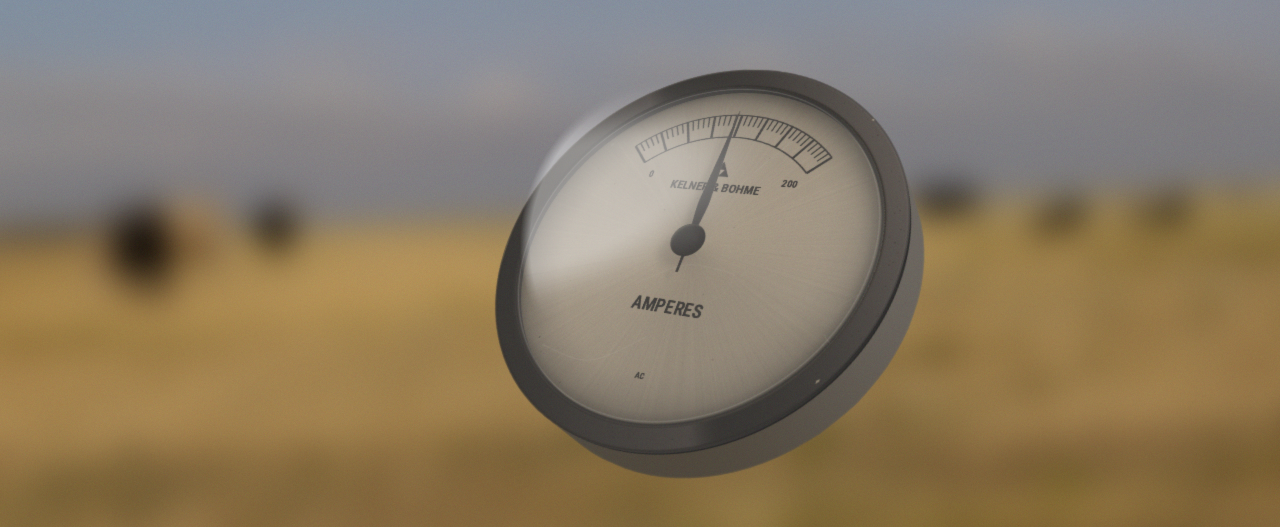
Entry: 100 A
